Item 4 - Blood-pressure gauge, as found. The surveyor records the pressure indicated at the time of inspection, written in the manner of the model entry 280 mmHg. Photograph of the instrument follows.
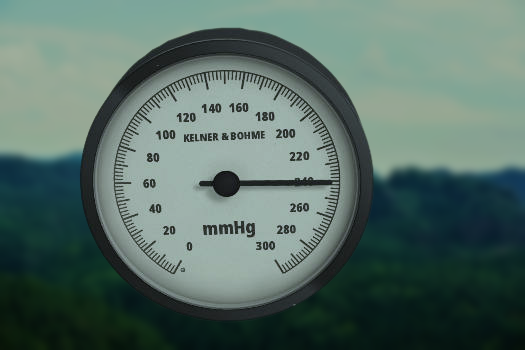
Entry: 240 mmHg
